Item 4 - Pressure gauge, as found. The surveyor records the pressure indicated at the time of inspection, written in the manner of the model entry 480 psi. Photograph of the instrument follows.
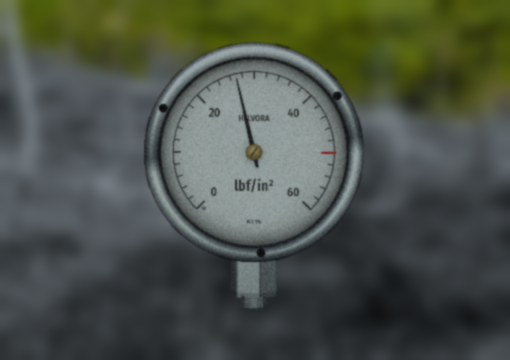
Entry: 27 psi
